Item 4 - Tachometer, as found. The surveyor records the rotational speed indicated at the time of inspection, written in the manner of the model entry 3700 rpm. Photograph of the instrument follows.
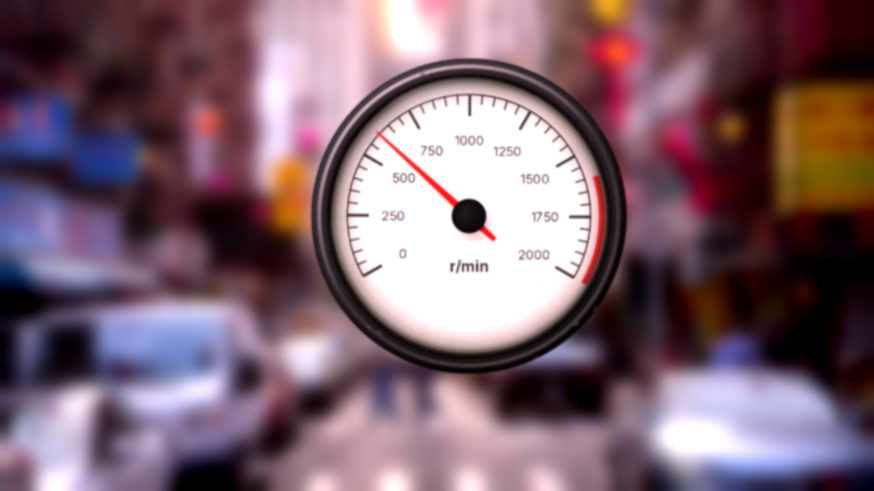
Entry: 600 rpm
